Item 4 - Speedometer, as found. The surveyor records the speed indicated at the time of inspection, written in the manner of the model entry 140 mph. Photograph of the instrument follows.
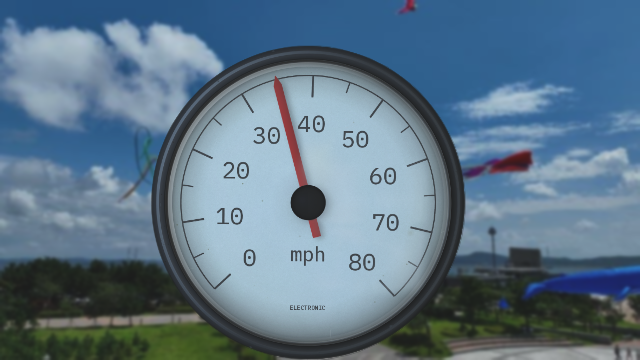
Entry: 35 mph
